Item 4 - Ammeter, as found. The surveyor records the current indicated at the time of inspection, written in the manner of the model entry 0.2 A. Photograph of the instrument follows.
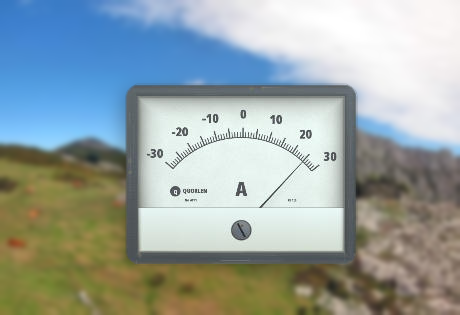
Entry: 25 A
